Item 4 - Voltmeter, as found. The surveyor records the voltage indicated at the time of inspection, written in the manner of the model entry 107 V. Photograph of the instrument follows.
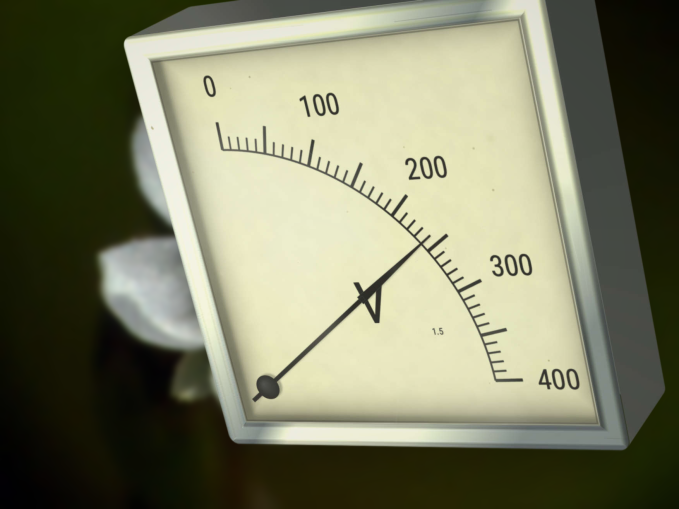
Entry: 240 V
